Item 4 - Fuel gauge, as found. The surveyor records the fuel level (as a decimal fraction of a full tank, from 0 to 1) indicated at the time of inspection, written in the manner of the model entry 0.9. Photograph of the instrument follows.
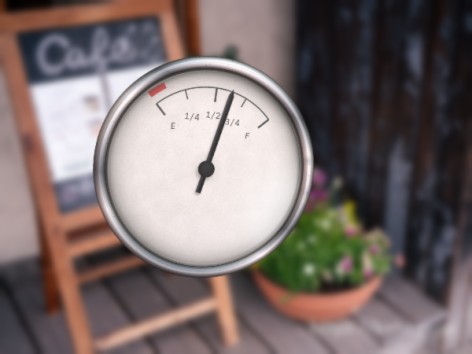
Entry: 0.625
